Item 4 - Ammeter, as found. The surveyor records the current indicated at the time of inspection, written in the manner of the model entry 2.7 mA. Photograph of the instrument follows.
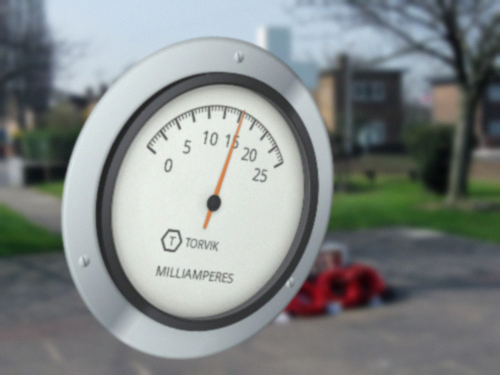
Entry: 15 mA
